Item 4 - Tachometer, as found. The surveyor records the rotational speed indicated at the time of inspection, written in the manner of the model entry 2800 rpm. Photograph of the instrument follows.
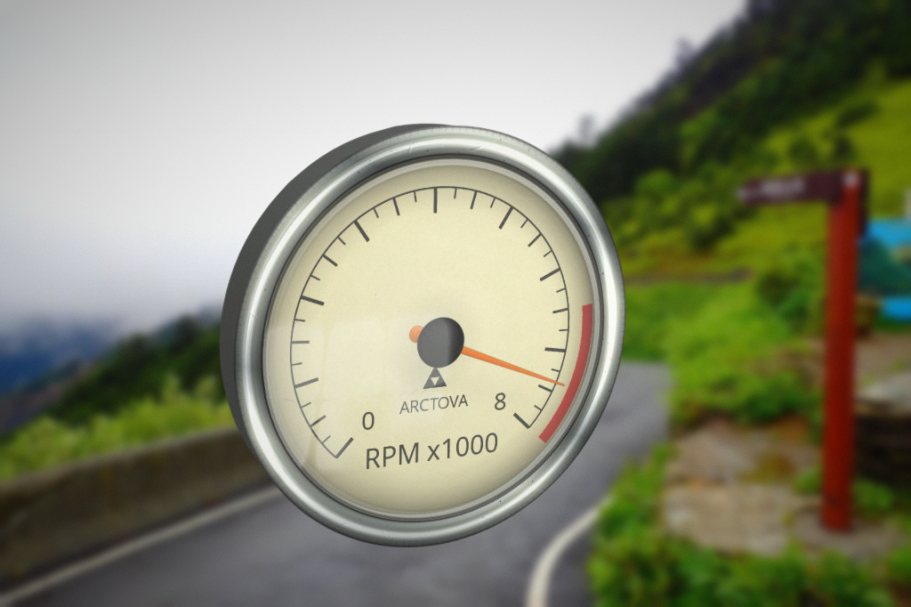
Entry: 7375 rpm
